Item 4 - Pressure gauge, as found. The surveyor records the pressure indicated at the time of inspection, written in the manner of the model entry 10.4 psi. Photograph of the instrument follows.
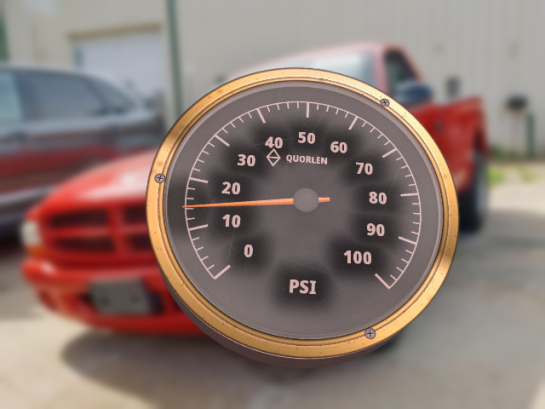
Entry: 14 psi
